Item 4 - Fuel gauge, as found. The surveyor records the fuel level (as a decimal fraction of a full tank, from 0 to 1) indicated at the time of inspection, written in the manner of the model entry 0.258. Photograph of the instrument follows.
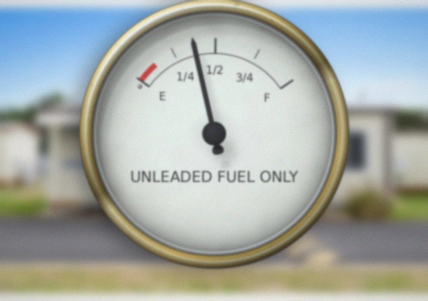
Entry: 0.375
